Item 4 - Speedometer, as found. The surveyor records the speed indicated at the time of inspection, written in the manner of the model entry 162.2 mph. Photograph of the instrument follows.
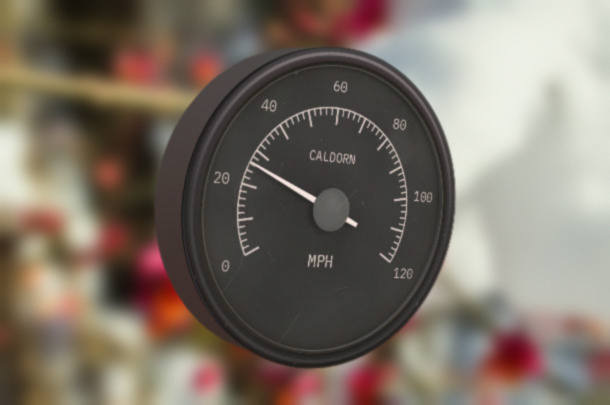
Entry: 26 mph
